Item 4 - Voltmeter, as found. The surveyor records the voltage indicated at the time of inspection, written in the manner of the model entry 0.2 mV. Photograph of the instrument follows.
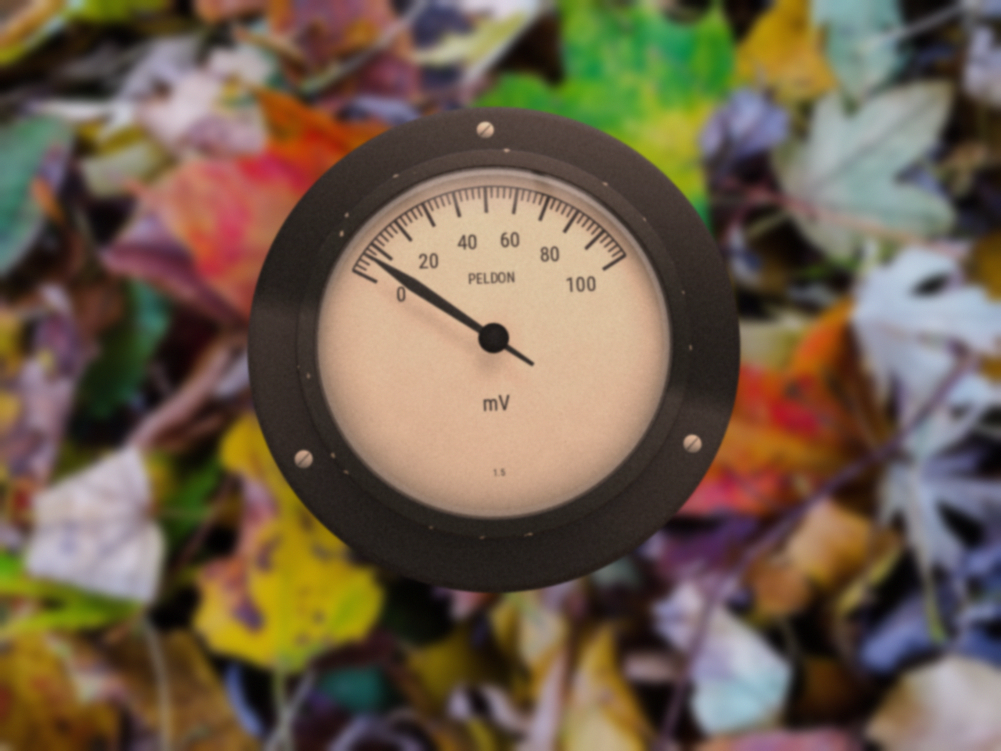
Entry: 6 mV
